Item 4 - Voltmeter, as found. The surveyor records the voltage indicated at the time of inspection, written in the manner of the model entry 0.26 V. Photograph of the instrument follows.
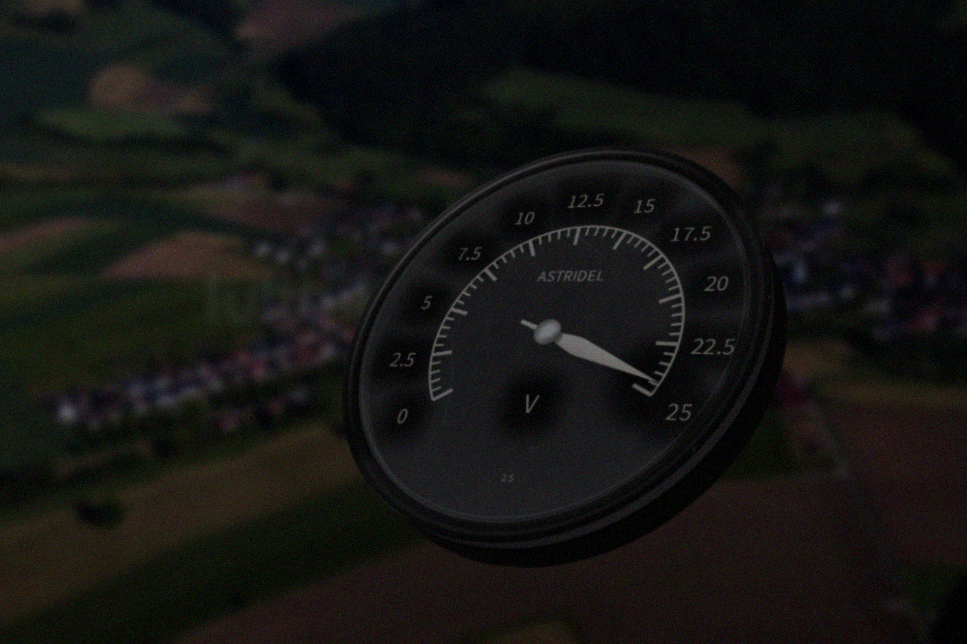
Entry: 24.5 V
